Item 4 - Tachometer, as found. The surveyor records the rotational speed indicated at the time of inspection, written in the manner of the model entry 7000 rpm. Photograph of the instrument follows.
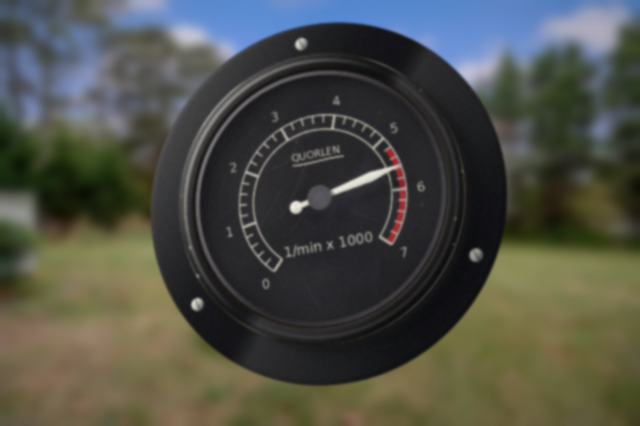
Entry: 5600 rpm
